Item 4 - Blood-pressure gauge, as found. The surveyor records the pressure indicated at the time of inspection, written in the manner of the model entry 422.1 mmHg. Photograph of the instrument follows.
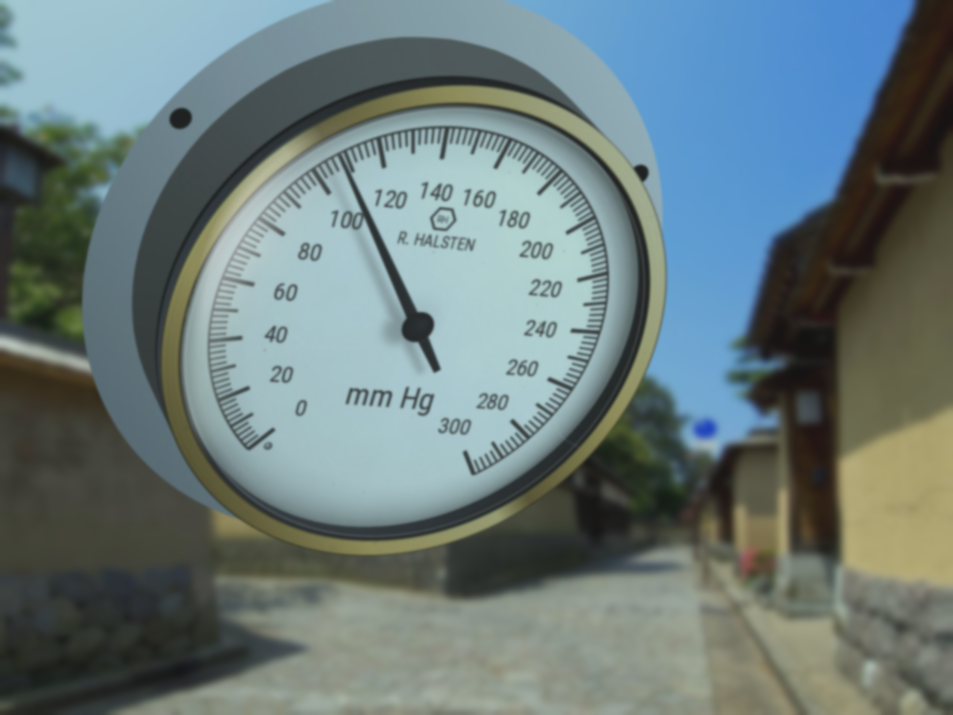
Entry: 108 mmHg
